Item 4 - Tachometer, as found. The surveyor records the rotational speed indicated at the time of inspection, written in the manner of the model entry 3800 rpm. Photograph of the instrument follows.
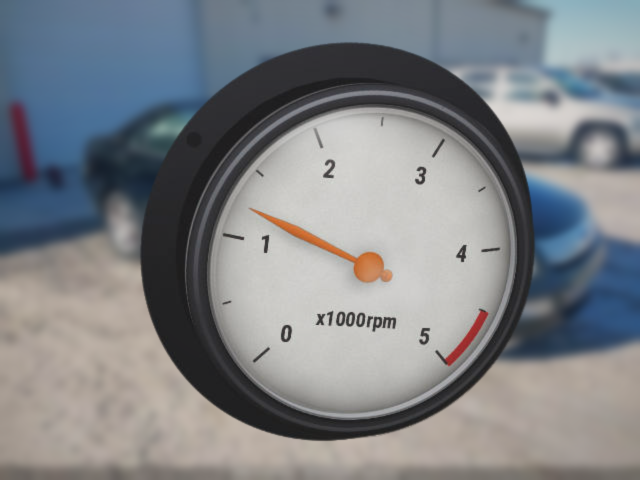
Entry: 1250 rpm
